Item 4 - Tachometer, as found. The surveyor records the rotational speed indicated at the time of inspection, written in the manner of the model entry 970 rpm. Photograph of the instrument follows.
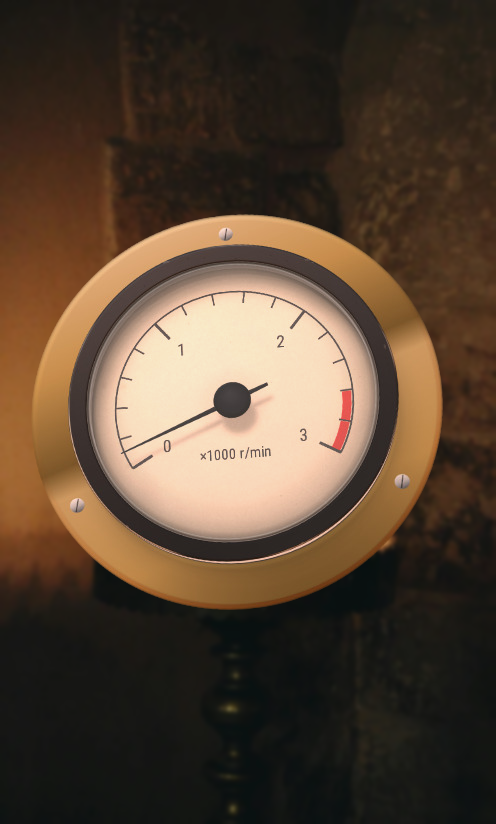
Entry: 100 rpm
